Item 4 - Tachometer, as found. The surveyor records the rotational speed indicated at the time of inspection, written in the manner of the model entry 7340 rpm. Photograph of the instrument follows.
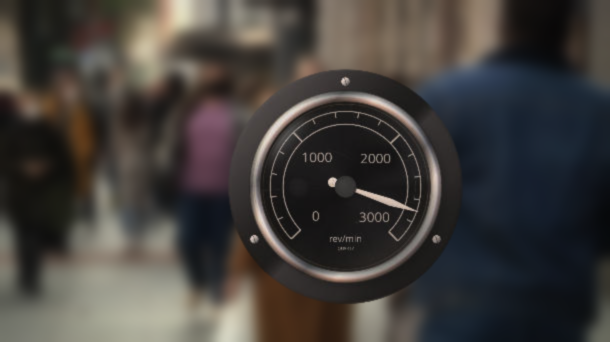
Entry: 2700 rpm
